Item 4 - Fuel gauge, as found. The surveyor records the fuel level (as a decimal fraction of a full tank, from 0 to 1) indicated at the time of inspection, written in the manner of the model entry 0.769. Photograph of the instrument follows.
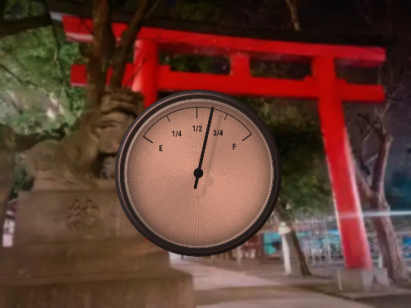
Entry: 0.625
